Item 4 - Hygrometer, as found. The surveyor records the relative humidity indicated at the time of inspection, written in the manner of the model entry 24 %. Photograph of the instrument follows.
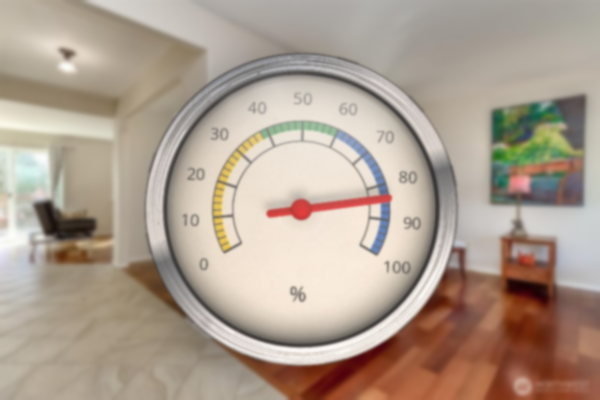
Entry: 84 %
